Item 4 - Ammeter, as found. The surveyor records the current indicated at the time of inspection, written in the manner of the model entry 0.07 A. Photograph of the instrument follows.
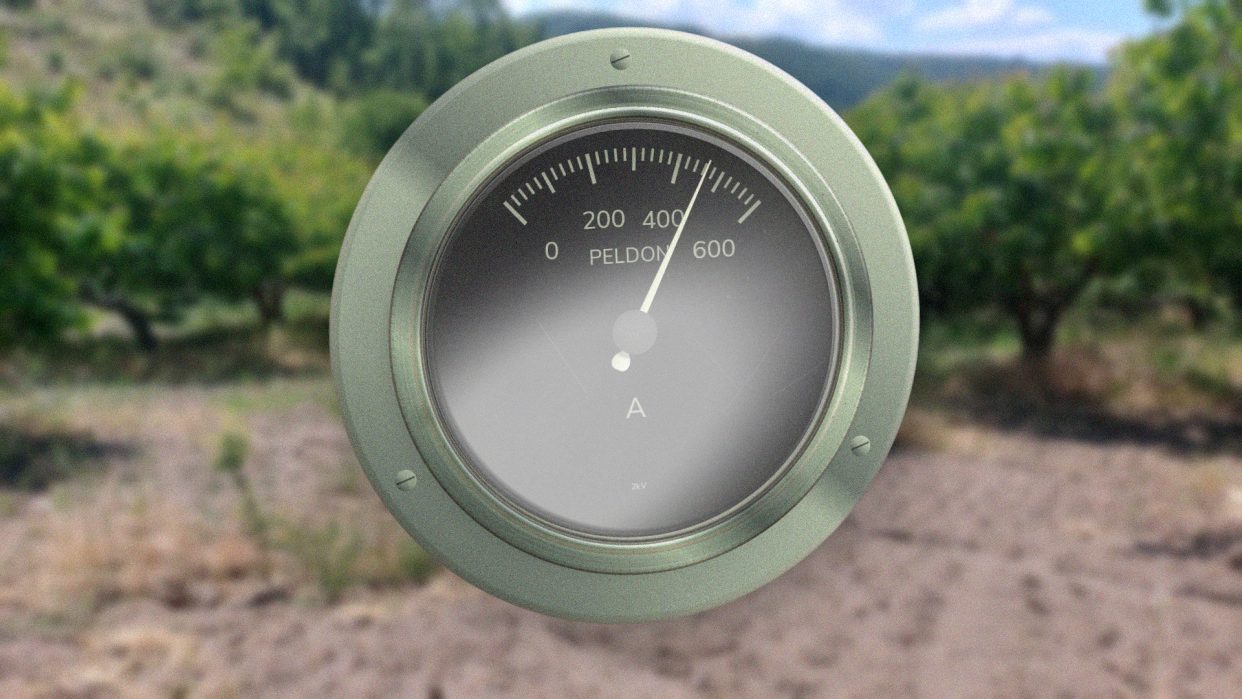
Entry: 460 A
